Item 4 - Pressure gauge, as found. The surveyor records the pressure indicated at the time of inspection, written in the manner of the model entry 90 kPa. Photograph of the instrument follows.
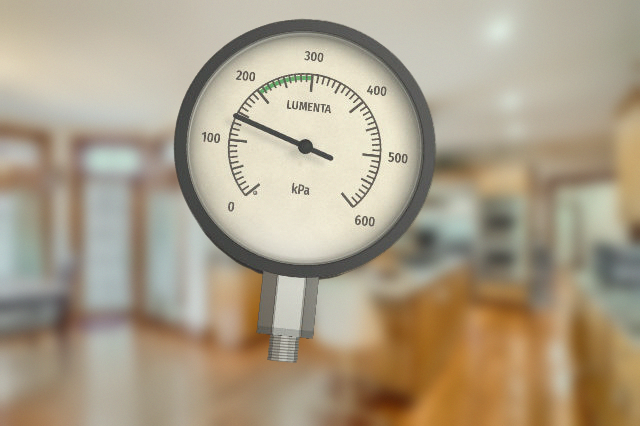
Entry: 140 kPa
